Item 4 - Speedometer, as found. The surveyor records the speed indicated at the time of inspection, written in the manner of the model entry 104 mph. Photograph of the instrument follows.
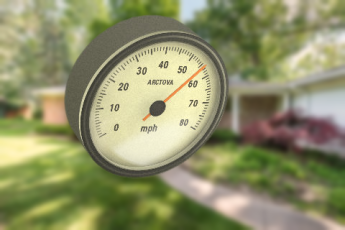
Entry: 55 mph
